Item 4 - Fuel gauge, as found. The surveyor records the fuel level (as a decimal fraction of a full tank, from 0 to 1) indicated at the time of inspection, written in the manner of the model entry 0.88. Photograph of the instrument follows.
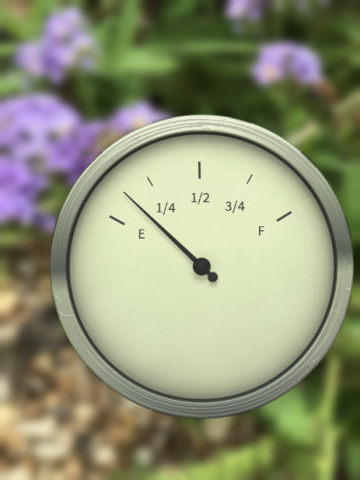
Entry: 0.125
